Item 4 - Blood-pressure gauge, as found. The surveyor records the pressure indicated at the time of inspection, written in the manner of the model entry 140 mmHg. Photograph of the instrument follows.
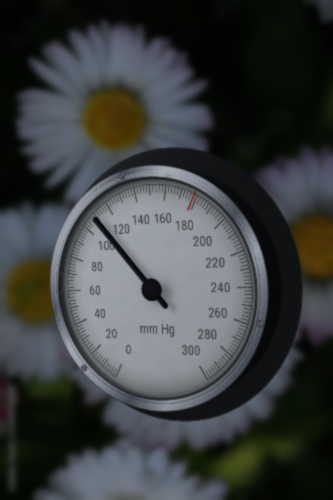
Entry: 110 mmHg
